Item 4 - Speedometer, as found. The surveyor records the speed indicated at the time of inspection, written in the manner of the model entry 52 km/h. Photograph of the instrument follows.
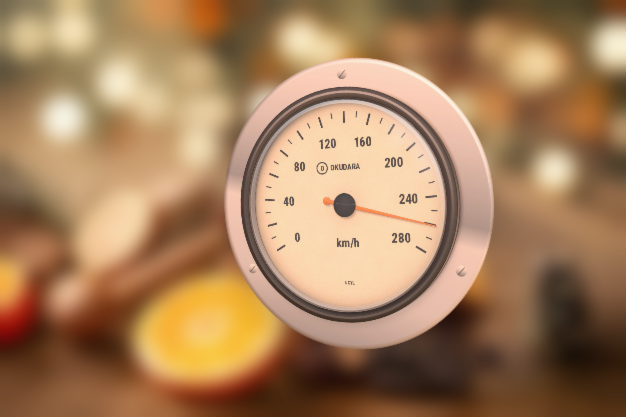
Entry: 260 km/h
